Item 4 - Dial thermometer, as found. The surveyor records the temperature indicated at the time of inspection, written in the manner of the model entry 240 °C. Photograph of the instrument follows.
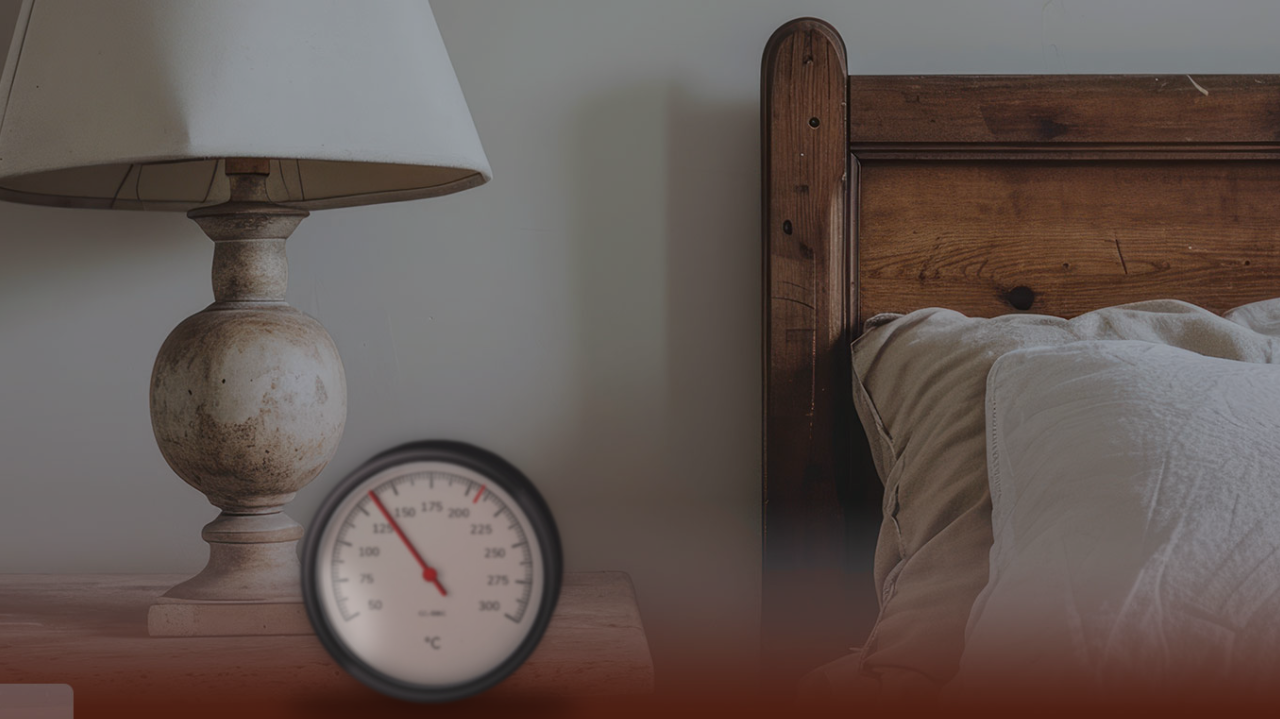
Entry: 137.5 °C
